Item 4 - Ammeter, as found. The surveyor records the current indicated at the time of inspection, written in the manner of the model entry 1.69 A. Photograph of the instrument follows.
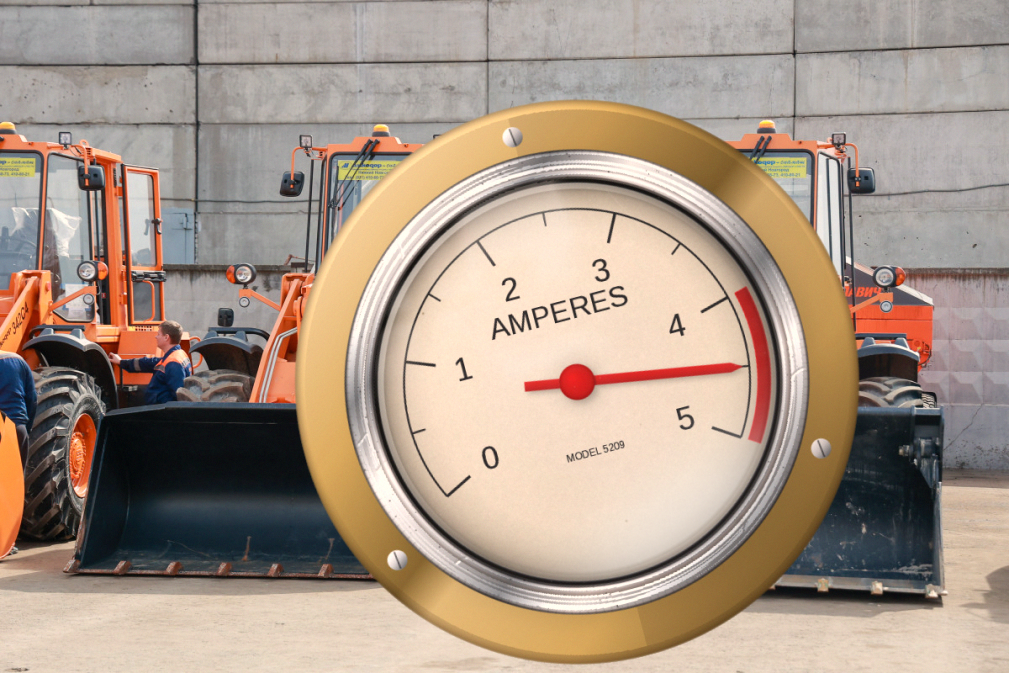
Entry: 4.5 A
